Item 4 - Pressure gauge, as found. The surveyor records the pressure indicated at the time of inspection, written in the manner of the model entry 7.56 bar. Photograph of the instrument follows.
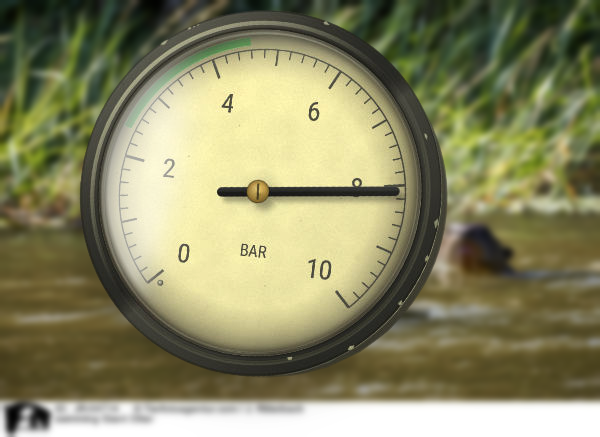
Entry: 8.1 bar
